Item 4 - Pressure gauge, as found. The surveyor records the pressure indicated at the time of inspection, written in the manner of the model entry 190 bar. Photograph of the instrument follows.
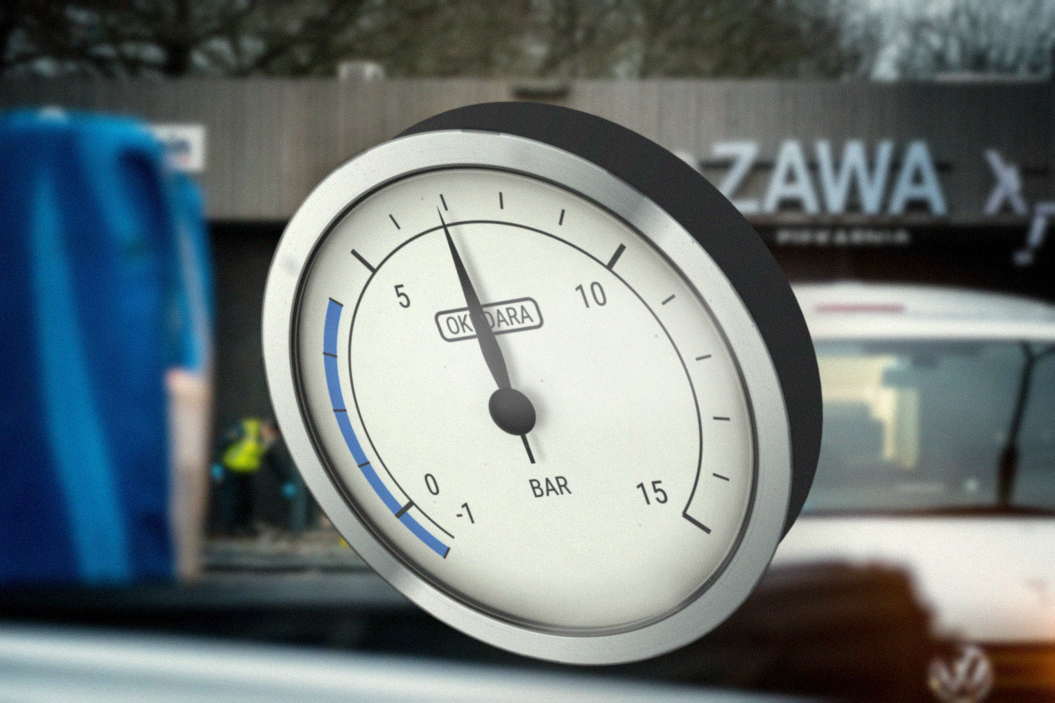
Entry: 7 bar
